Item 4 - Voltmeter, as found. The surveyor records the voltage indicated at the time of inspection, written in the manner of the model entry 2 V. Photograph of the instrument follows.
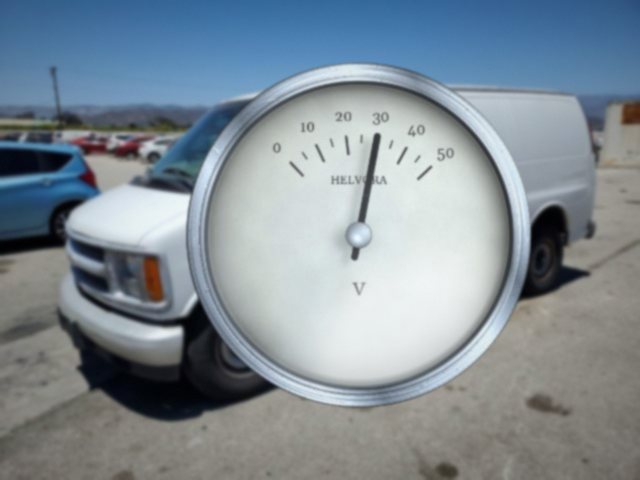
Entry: 30 V
